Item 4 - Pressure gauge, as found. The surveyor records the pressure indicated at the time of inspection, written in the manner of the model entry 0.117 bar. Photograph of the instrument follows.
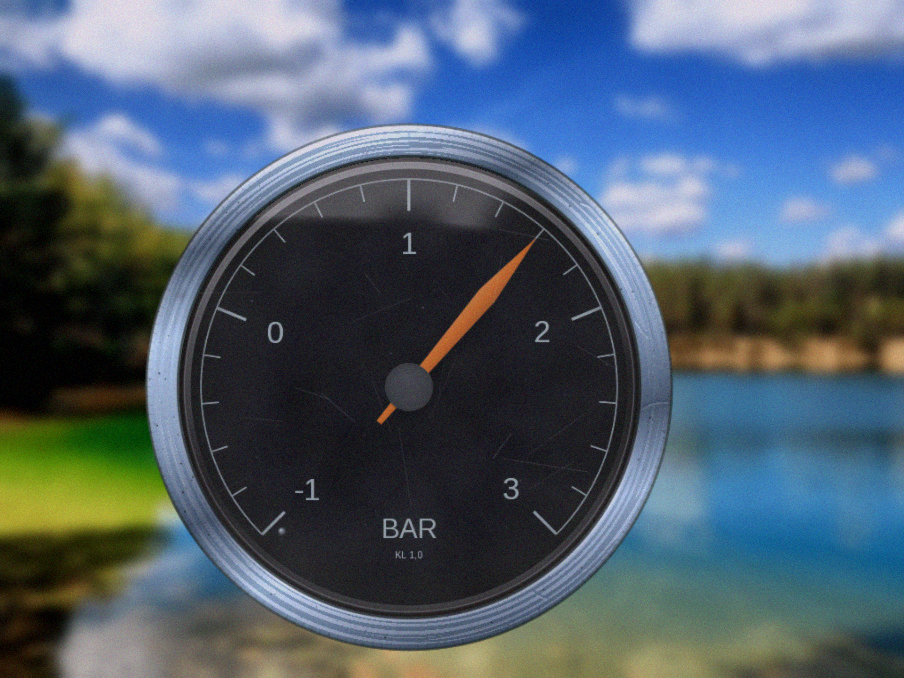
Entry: 1.6 bar
